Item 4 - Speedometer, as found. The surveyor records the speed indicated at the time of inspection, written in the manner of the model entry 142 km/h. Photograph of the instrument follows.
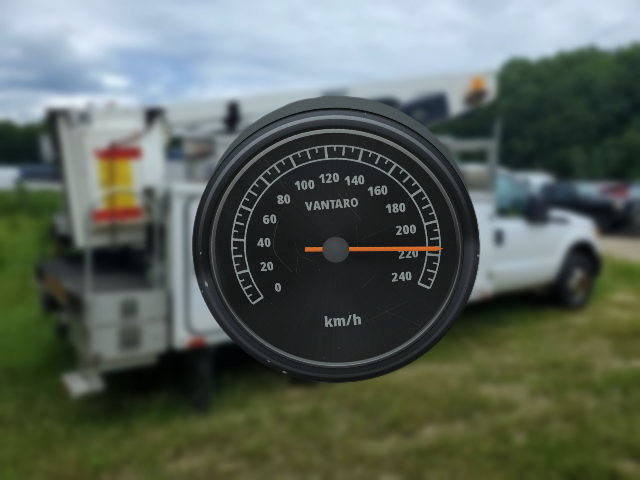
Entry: 215 km/h
